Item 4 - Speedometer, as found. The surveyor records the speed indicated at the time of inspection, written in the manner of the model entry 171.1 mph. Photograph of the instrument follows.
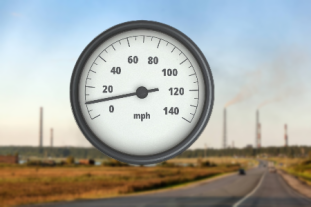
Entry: 10 mph
